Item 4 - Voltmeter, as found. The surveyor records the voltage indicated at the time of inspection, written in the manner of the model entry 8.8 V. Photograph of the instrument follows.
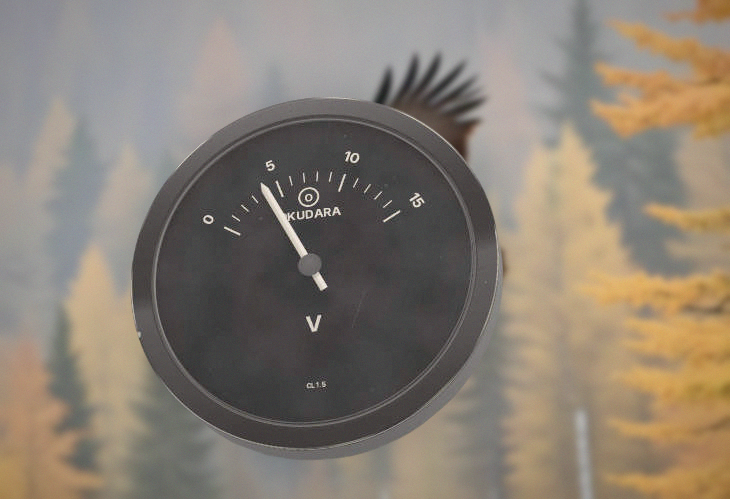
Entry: 4 V
